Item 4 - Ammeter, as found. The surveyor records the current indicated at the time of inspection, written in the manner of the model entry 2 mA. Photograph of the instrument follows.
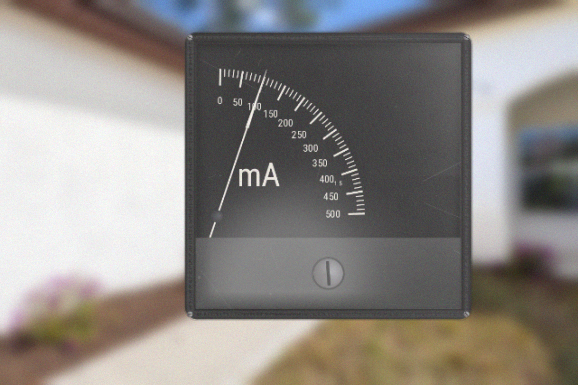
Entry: 100 mA
